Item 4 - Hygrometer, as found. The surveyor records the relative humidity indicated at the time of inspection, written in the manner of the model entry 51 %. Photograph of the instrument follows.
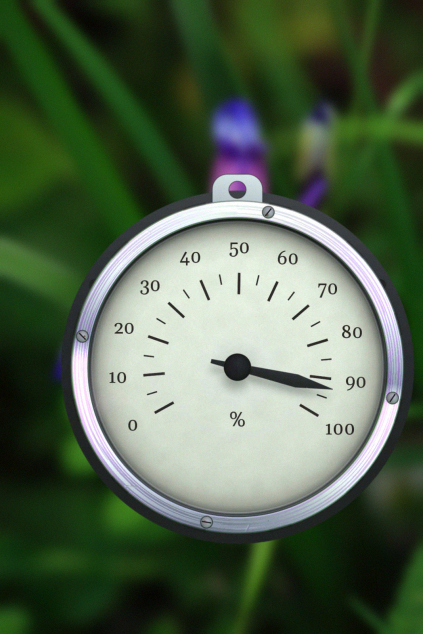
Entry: 92.5 %
